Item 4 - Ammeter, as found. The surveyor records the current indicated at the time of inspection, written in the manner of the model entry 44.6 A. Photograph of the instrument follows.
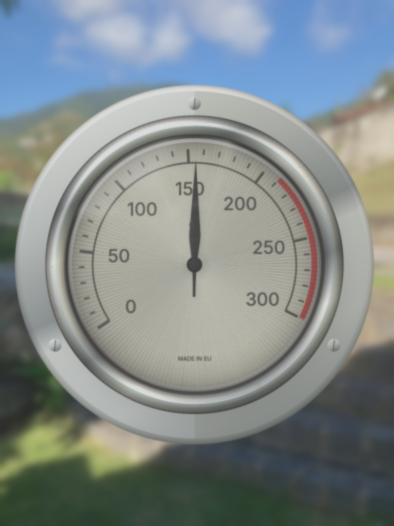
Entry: 155 A
